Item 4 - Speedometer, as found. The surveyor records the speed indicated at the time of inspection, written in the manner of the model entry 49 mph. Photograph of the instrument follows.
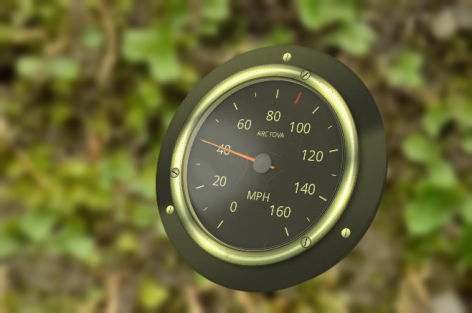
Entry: 40 mph
